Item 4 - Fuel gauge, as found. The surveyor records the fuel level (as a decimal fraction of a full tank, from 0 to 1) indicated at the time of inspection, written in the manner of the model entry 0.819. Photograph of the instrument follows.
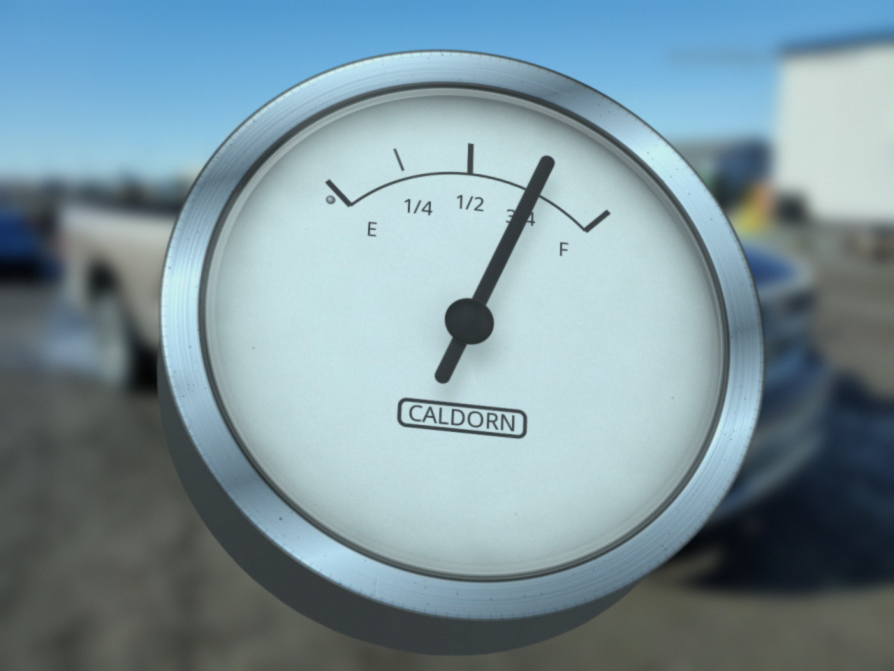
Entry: 0.75
